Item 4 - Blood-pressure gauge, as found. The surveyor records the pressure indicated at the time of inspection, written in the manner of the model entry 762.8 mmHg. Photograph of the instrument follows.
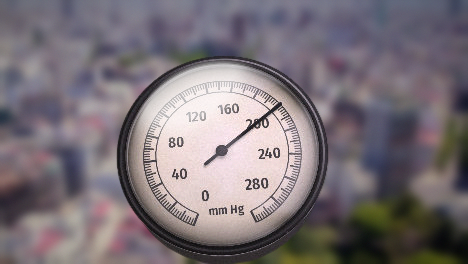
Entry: 200 mmHg
